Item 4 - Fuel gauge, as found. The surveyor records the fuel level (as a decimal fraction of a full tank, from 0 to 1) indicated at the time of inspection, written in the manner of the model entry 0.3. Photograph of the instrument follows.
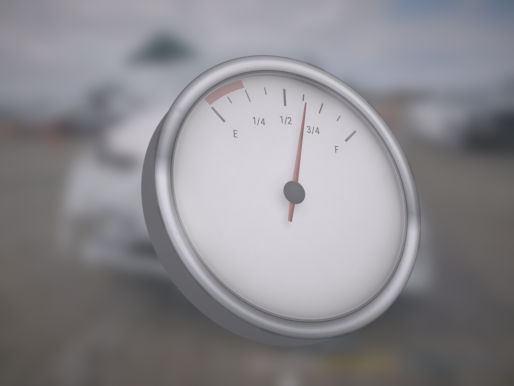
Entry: 0.625
